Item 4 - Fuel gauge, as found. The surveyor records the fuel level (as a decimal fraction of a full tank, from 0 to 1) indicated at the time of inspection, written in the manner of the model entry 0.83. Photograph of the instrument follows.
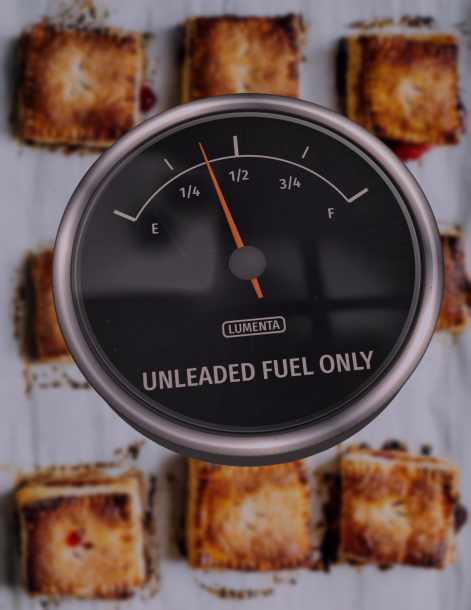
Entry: 0.375
